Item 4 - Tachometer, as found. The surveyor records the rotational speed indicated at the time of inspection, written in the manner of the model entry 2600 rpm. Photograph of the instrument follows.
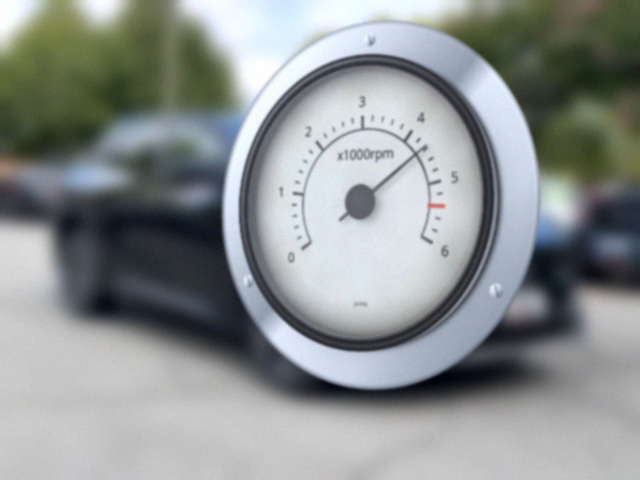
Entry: 4400 rpm
